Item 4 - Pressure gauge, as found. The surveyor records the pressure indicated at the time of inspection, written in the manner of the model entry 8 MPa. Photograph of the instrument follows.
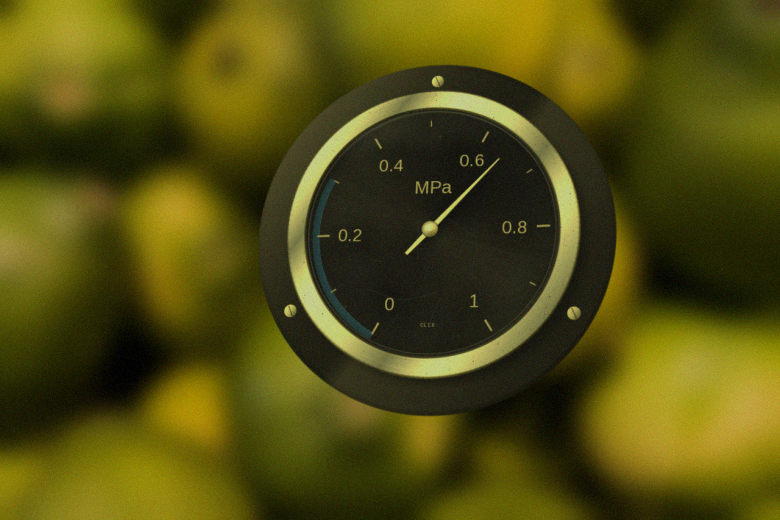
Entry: 0.65 MPa
